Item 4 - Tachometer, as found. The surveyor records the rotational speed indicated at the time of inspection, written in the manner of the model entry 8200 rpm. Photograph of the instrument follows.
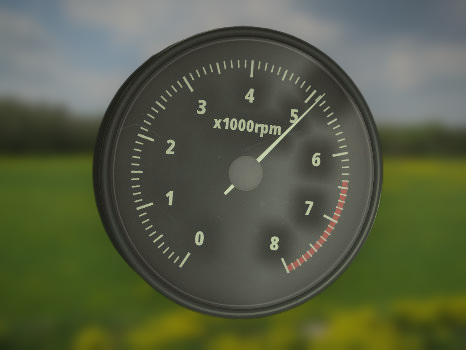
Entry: 5100 rpm
